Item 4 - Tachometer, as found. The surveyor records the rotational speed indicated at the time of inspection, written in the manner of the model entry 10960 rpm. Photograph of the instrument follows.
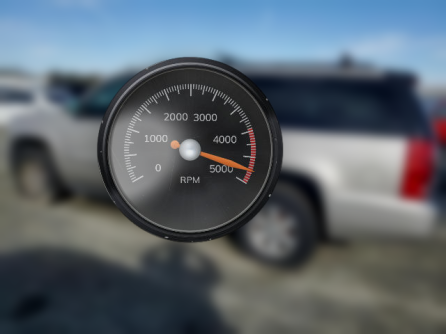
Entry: 4750 rpm
